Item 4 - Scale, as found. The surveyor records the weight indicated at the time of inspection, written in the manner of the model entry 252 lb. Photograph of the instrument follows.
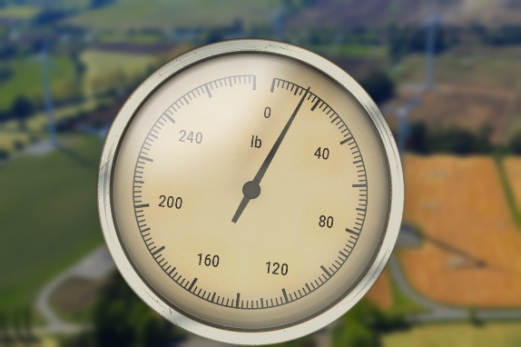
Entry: 14 lb
